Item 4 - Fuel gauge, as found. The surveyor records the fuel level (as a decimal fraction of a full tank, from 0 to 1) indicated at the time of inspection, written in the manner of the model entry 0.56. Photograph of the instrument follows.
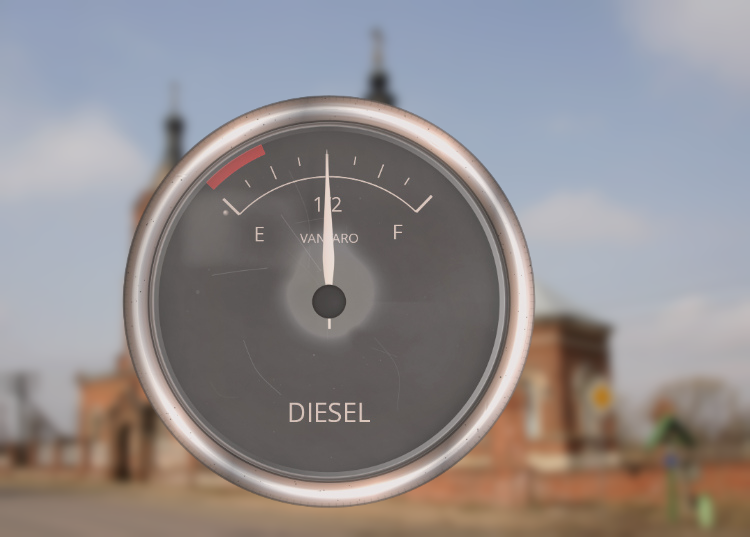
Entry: 0.5
